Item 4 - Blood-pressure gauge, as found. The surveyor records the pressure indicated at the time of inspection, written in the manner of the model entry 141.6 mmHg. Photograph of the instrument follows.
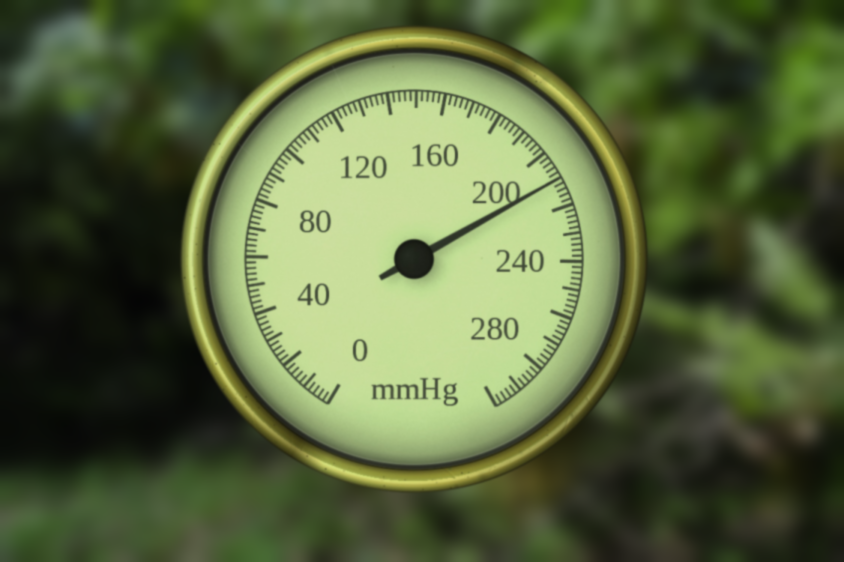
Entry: 210 mmHg
